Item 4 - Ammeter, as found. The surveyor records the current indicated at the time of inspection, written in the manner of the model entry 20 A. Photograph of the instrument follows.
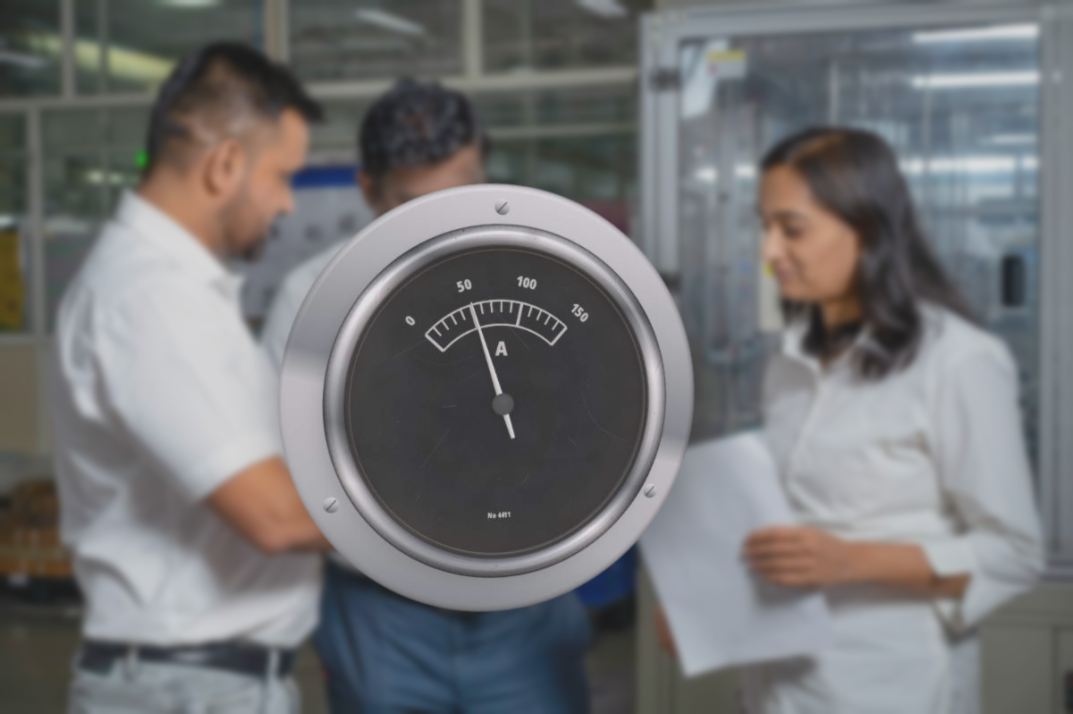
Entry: 50 A
